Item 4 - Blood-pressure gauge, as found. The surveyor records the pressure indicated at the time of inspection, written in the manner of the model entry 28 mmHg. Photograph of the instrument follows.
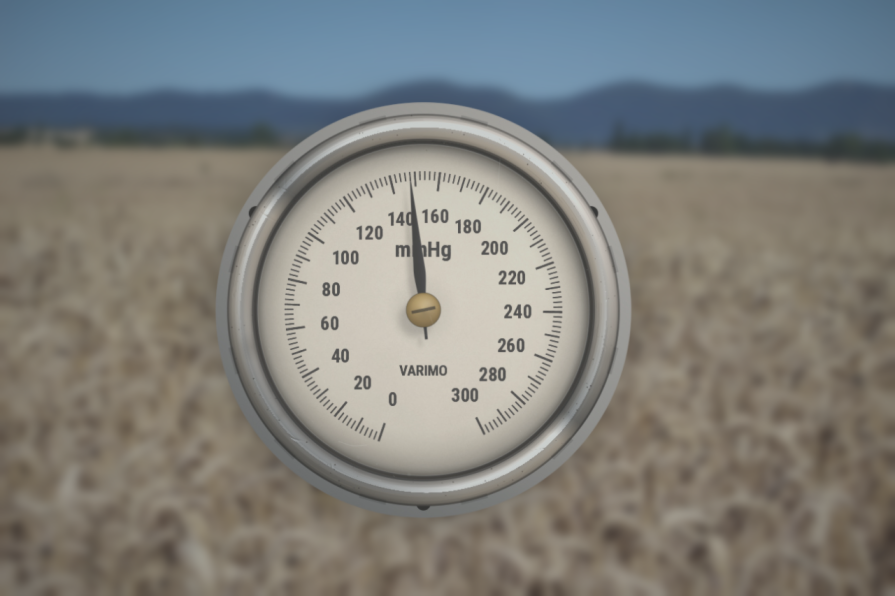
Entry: 148 mmHg
